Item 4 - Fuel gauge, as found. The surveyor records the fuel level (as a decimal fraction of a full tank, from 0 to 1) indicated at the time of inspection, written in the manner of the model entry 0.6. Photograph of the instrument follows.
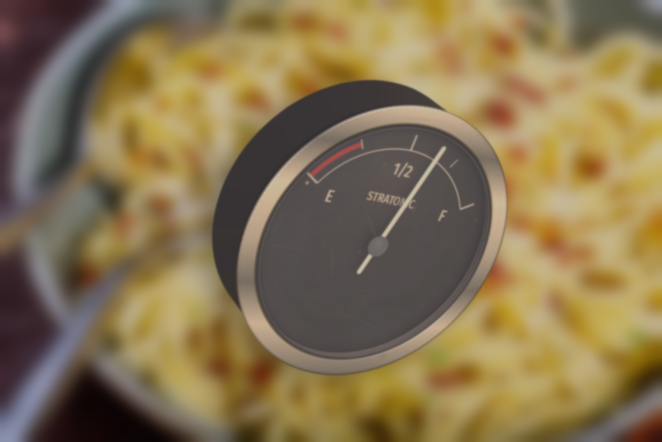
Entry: 0.625
